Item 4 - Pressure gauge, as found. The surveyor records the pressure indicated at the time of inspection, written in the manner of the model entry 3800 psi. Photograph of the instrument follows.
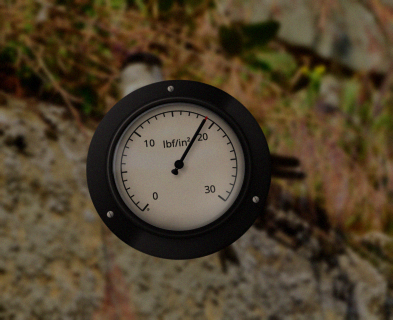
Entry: 19 psi
